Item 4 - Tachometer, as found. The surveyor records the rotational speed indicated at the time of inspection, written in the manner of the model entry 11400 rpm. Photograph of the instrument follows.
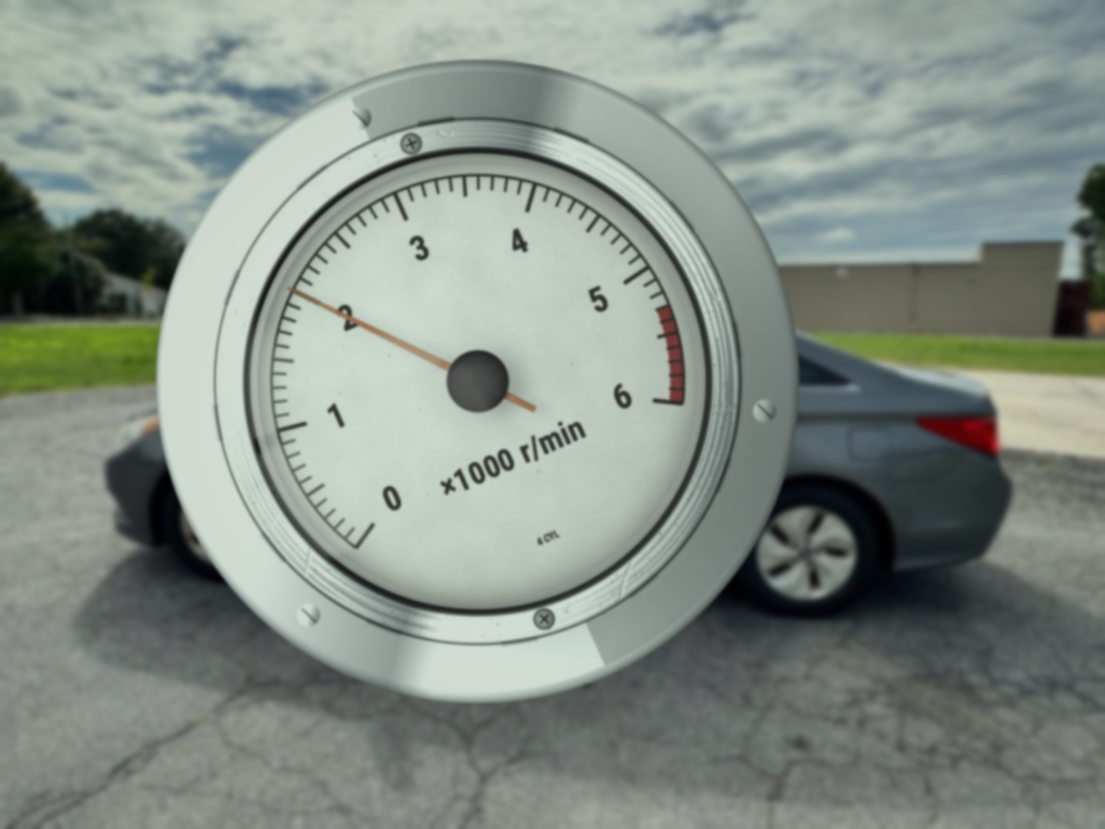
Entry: 2000 rpm
